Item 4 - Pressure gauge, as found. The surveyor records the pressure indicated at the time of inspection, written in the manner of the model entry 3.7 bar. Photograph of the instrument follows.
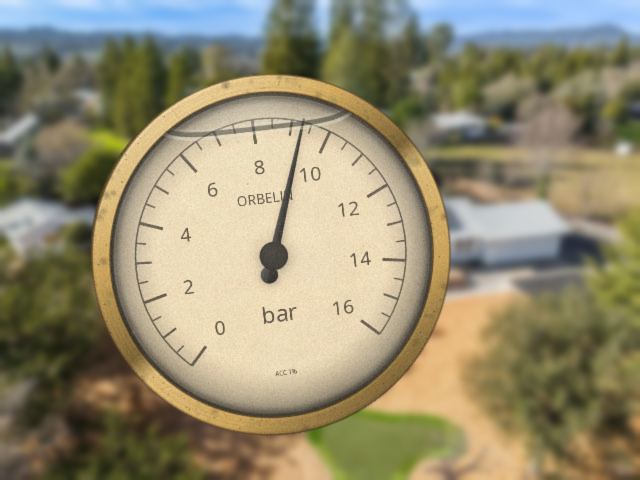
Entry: 9.25 bar
